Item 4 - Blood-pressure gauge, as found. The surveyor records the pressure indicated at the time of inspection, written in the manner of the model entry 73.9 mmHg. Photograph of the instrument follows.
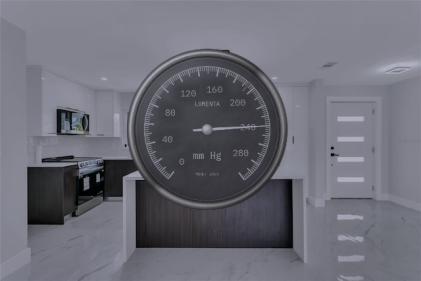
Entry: 240 mmHg
